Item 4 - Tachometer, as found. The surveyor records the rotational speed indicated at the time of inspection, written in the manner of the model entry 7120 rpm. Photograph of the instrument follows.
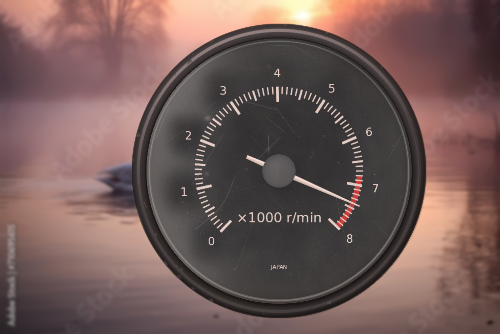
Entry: 7400 rpm
